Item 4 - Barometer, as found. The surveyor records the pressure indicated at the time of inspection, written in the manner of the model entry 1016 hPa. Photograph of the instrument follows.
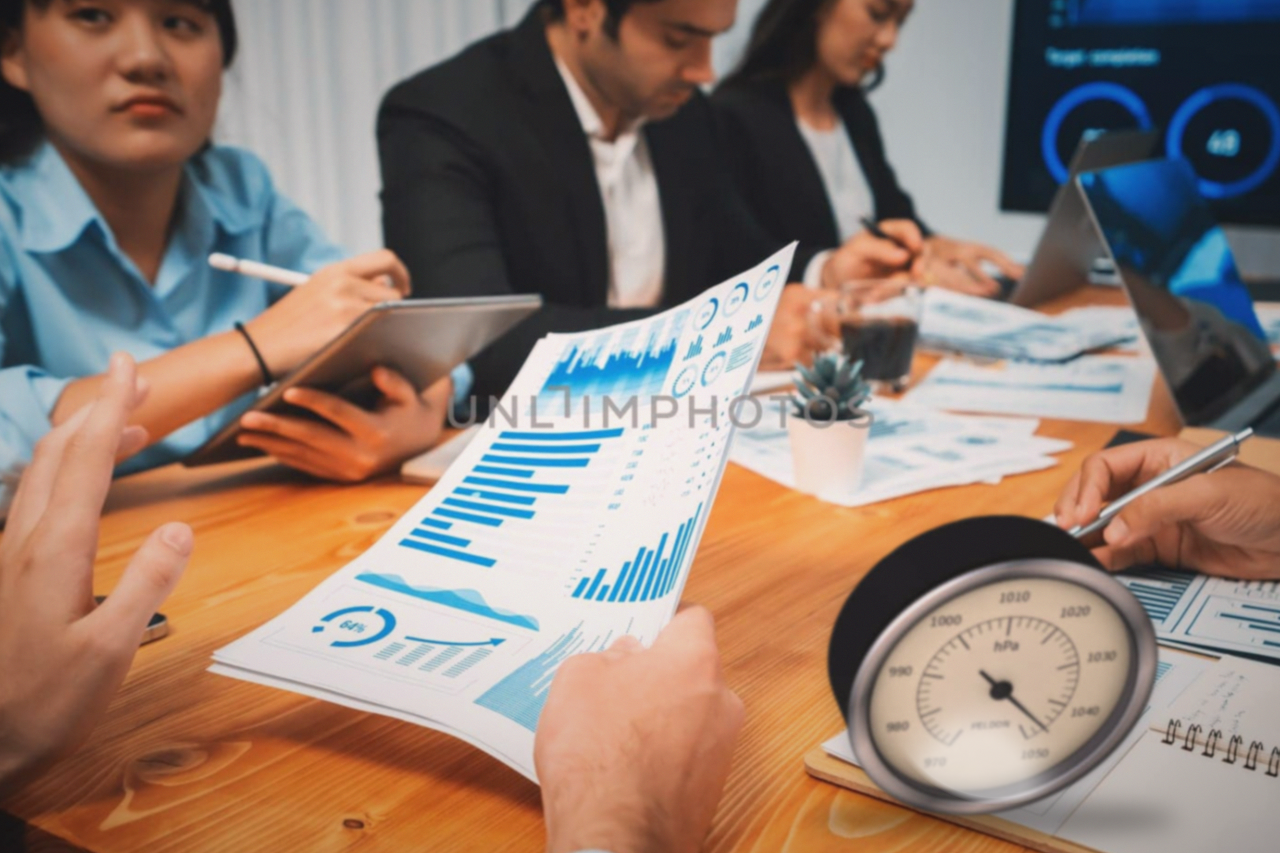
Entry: 1046 hPa
